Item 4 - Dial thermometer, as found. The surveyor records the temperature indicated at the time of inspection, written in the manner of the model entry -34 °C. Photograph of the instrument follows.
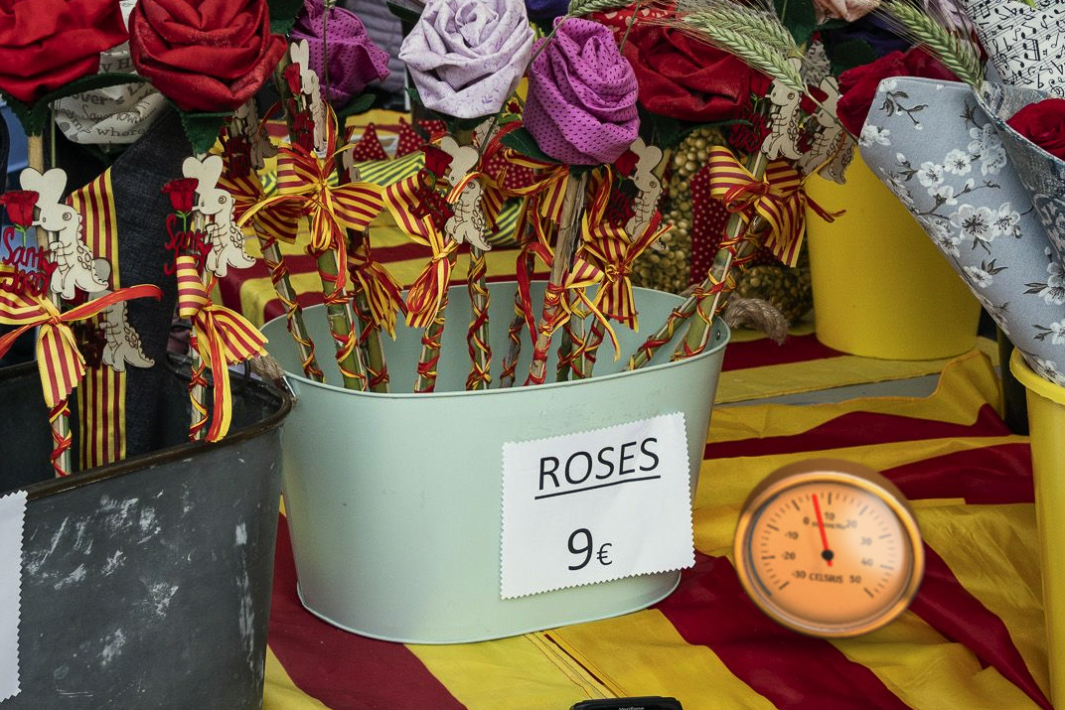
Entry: 6 °C
